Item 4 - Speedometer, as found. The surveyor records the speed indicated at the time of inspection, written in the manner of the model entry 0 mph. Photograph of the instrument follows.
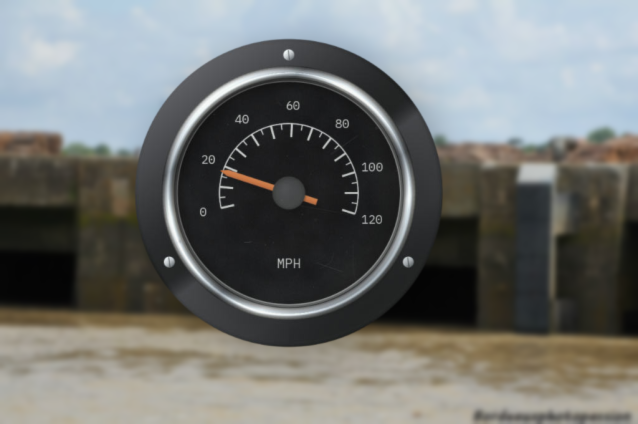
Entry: 17.5 mph
